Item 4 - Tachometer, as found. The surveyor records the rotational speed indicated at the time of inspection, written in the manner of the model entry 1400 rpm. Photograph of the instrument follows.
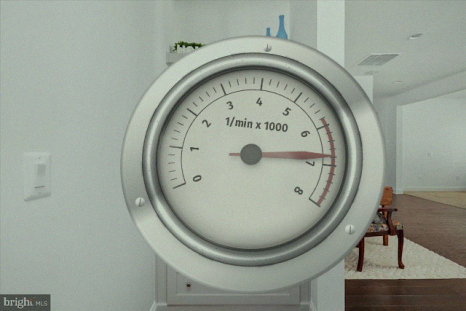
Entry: 6800 rpm
